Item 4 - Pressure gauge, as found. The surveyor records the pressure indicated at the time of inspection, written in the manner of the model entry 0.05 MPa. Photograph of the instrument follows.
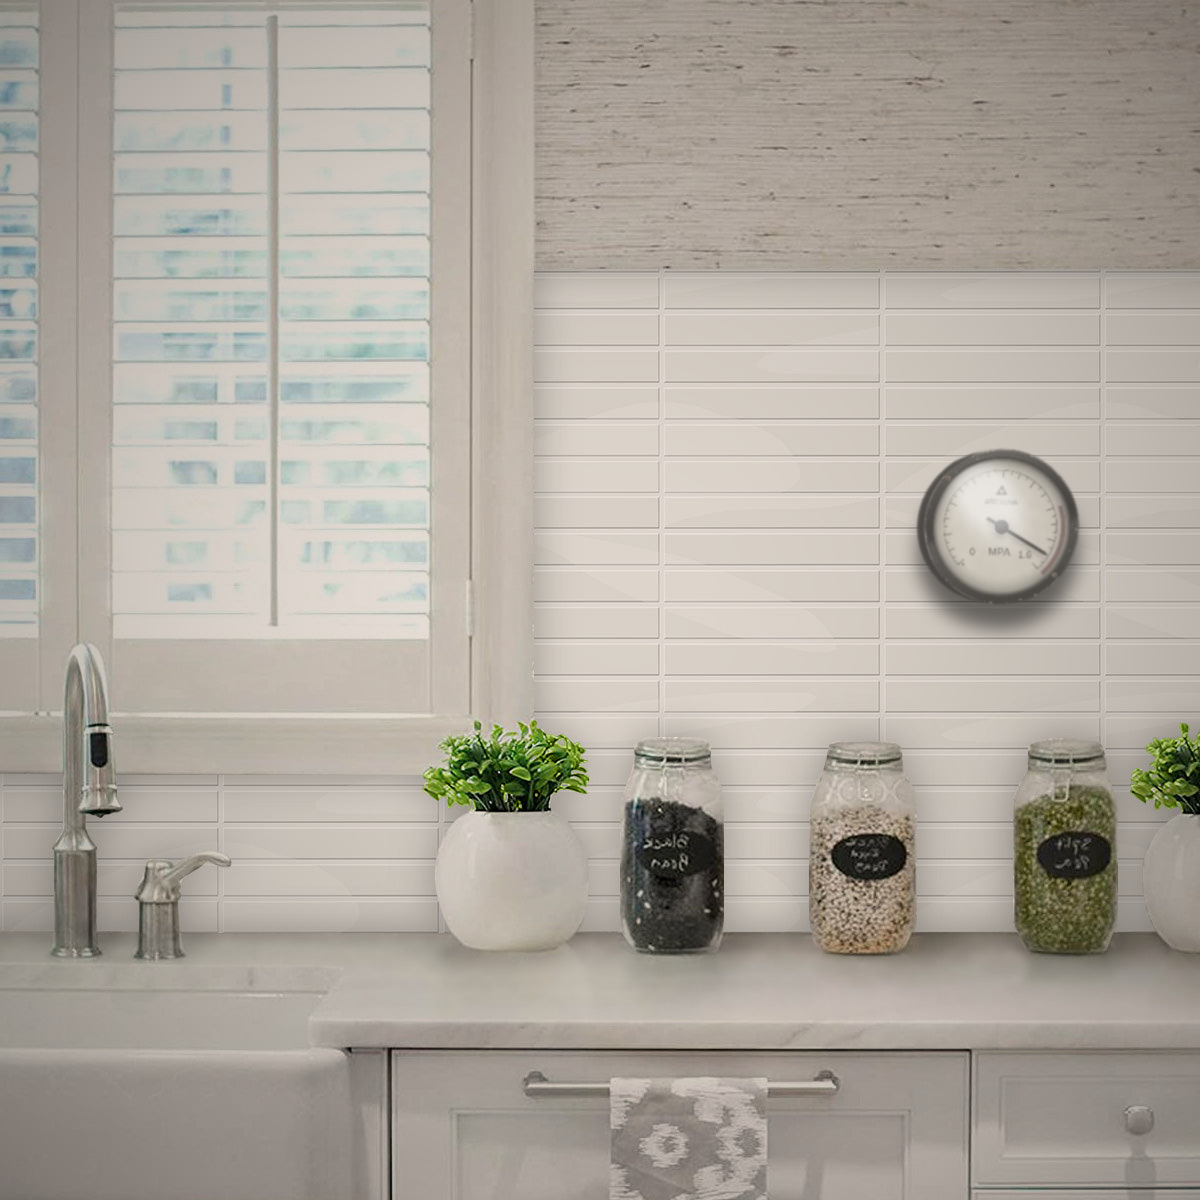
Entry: 1.5 MPa
